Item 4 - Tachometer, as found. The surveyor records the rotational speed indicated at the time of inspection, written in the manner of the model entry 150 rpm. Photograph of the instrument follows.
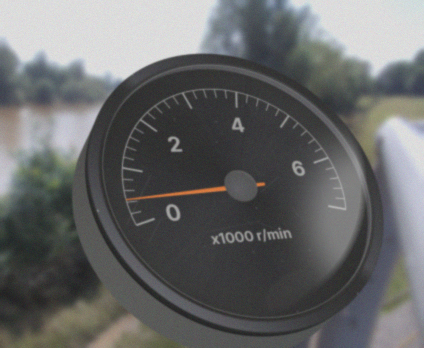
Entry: 400 rpm
